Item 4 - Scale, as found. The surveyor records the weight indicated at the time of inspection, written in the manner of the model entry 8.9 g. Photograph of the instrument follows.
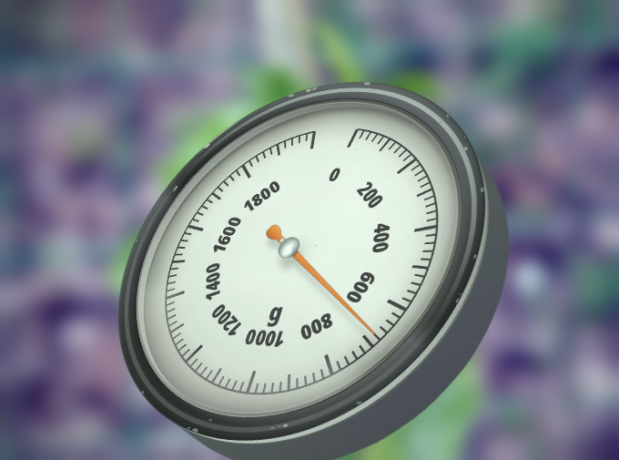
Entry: 680 g
